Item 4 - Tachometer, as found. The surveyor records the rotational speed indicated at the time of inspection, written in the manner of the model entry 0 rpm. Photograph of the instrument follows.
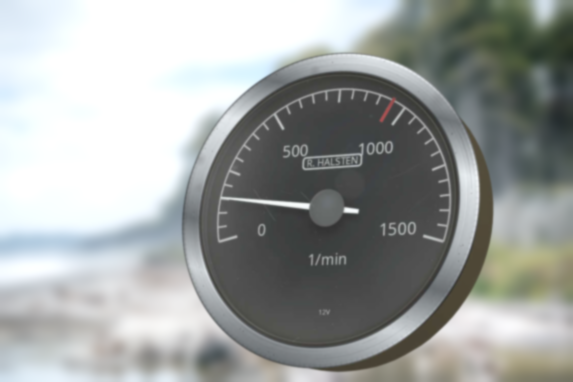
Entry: 150 rpm
